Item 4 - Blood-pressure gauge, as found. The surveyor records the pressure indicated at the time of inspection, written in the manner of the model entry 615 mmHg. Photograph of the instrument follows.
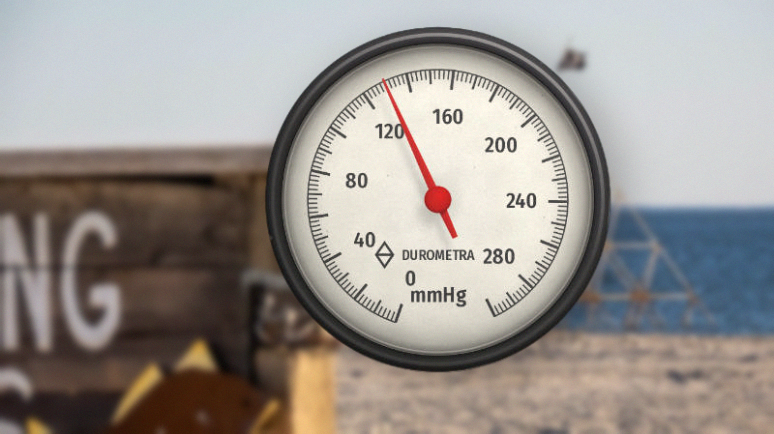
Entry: 130 mmHg
